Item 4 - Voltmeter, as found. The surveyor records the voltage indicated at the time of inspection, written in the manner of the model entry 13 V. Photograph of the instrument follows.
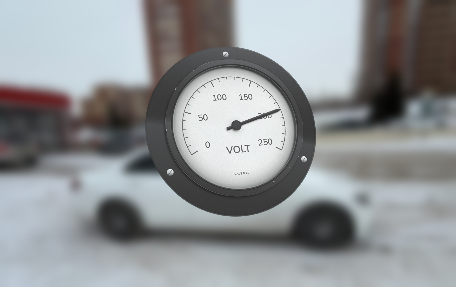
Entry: 200 V
